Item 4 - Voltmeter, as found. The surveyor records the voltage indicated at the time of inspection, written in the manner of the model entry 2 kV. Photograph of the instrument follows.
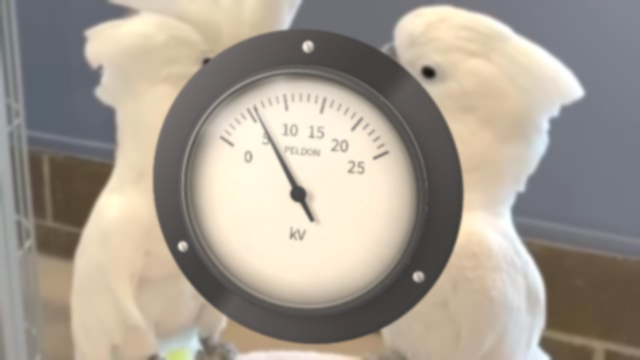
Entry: 6 kV
